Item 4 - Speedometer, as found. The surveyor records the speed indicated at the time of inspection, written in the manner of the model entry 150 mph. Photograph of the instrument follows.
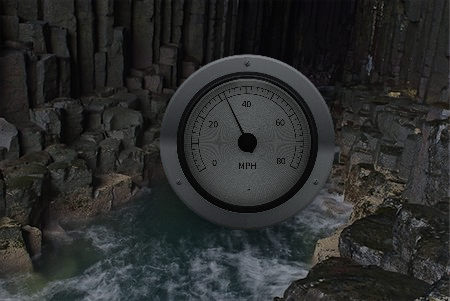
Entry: 32 mph
